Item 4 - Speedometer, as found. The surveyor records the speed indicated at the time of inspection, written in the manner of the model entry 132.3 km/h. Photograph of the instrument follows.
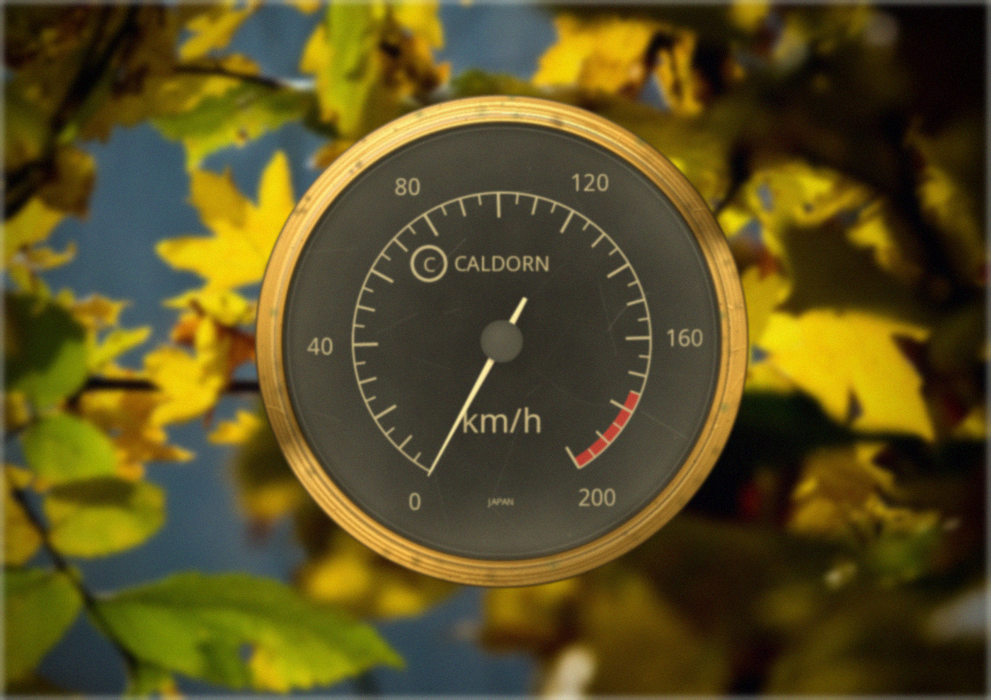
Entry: 0 km/h
